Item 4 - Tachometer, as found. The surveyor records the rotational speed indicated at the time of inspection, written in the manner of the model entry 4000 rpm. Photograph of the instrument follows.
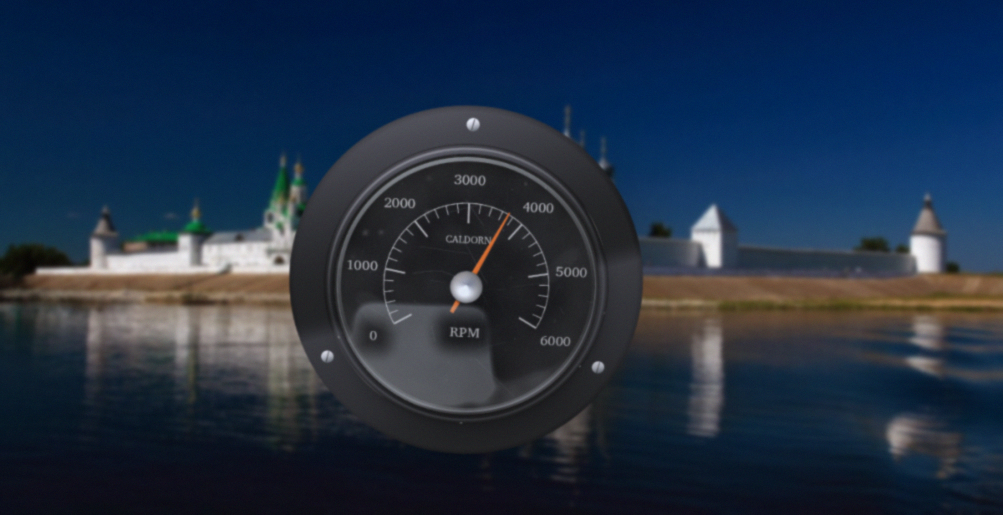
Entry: 3700 rpm
